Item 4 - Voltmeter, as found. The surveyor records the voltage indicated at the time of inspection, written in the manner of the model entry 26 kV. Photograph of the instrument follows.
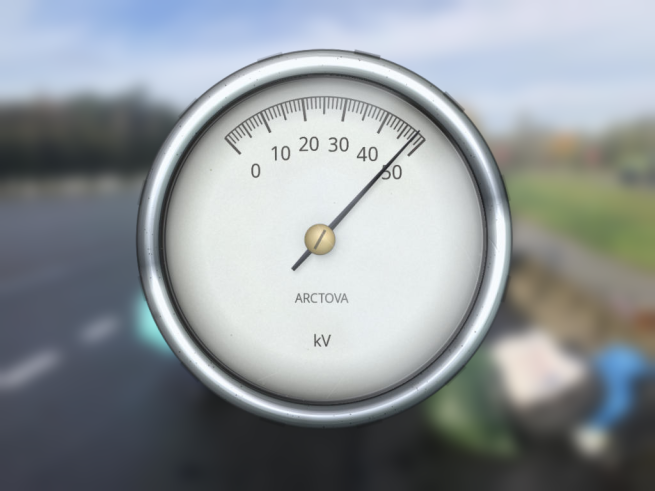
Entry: 48 kV
